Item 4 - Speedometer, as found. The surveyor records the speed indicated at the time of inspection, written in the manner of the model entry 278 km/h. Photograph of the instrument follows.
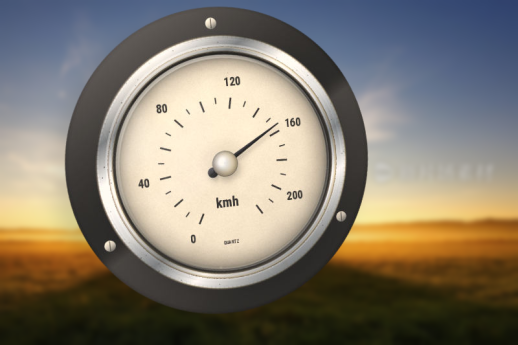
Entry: 155 km/h
